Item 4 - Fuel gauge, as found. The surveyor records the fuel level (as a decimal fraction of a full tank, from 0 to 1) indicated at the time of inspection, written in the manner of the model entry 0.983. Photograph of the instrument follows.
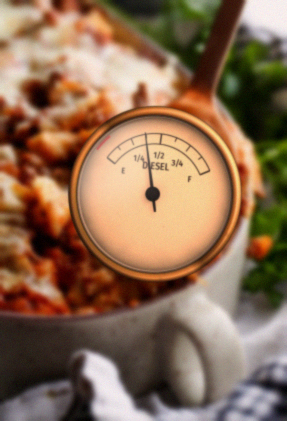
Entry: 0.375
